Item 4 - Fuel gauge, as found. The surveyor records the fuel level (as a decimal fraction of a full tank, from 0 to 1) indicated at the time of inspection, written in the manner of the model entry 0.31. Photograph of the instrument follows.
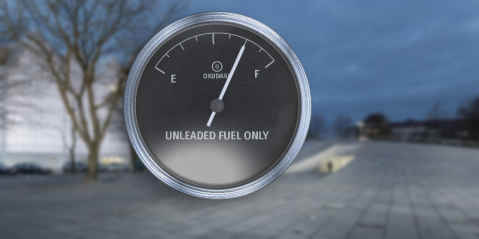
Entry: 0.75
